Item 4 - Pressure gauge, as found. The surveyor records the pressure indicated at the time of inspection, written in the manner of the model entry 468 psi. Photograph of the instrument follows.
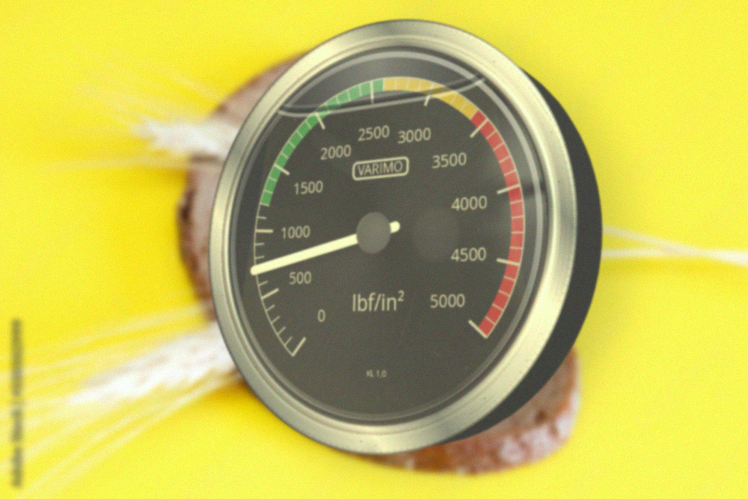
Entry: 700 psi
